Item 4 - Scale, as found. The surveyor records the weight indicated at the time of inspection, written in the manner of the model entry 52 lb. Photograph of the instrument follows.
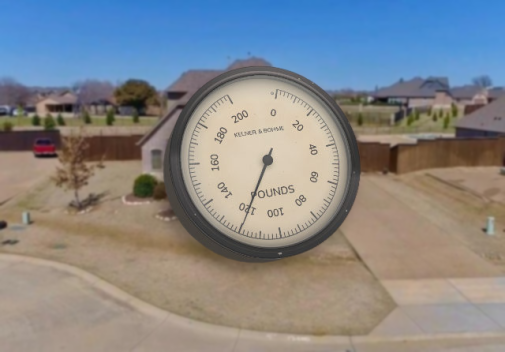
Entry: 120 lb
